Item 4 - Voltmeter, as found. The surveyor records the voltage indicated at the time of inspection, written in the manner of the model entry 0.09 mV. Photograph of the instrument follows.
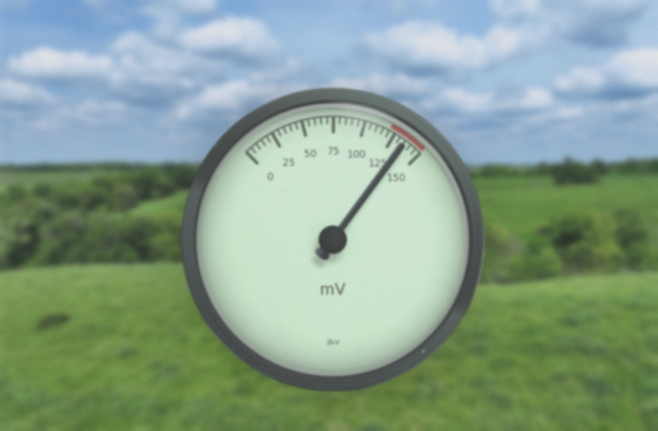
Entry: 135 mV
